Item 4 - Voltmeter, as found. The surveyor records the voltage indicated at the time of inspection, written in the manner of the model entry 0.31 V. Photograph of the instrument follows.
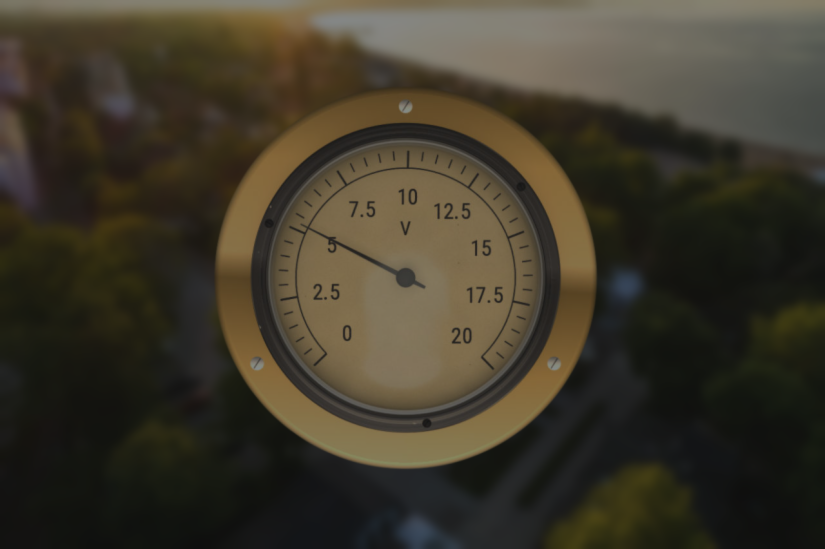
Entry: 5.25 V
